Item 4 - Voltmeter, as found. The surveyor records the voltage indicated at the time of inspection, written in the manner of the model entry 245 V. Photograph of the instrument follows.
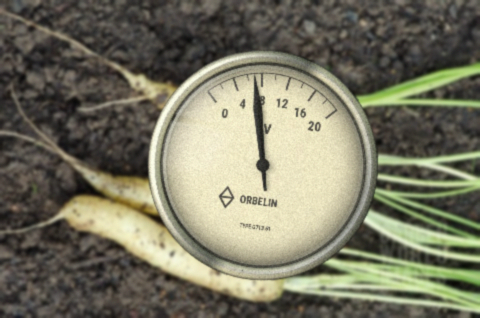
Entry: 7 V
